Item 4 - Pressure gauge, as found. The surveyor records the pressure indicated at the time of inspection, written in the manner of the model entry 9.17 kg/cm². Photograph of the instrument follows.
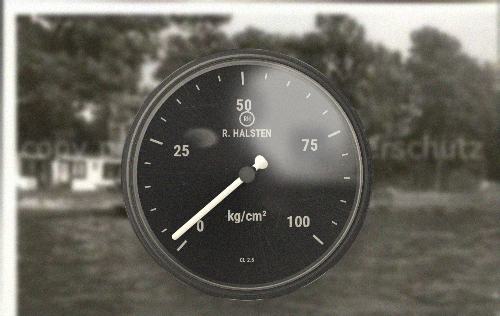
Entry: 2.5 kg/cm²
